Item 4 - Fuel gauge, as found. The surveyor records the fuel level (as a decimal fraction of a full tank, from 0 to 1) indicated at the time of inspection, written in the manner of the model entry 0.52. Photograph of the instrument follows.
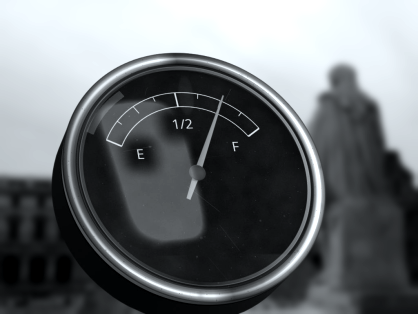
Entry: 0.75
